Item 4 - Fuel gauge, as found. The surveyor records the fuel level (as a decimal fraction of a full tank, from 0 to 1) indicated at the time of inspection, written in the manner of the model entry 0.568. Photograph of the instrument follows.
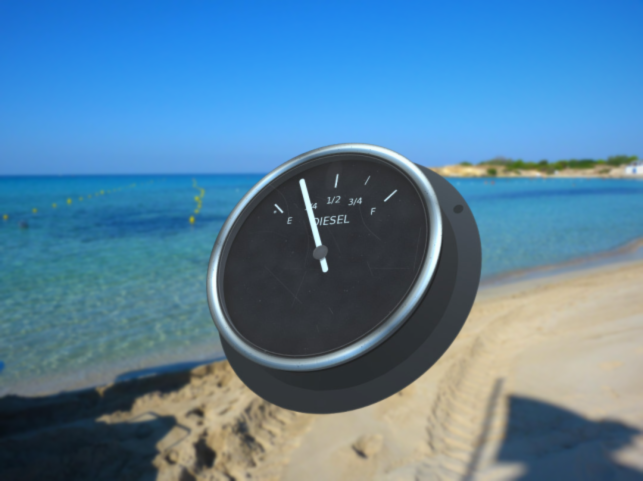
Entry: 0.25
